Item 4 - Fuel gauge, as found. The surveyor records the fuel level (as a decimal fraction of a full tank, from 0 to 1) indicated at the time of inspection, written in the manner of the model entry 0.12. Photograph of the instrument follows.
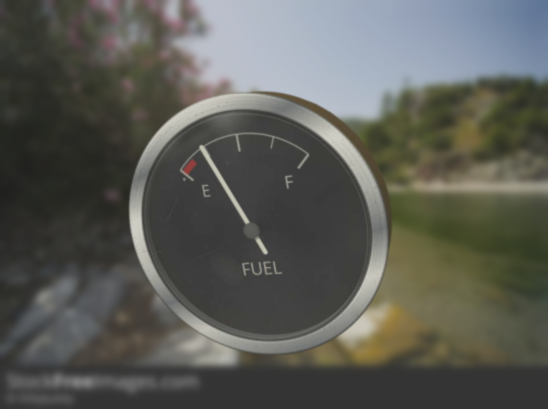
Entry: 0.25
